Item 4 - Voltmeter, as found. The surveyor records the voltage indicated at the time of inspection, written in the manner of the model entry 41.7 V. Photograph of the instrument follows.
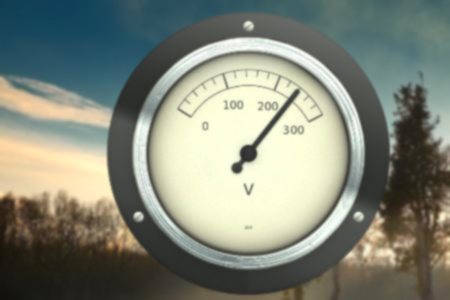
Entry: 240 V
